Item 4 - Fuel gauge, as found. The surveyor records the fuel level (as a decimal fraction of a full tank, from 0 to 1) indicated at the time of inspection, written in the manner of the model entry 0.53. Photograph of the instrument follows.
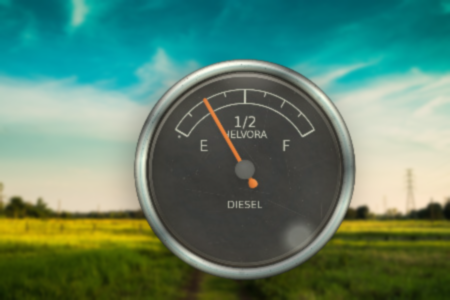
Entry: 0.25
